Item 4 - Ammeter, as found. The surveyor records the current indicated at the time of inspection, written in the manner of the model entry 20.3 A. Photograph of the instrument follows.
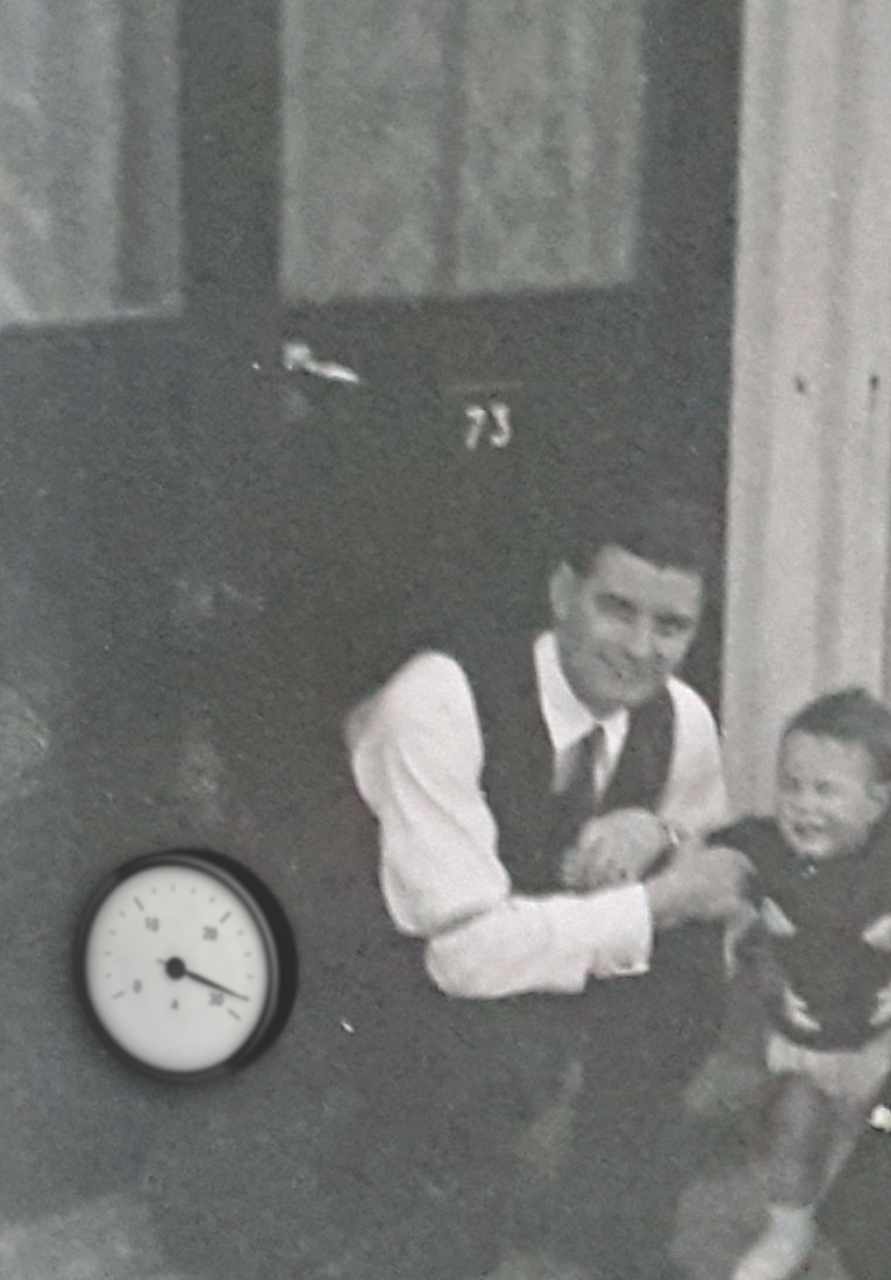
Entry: 28 A
